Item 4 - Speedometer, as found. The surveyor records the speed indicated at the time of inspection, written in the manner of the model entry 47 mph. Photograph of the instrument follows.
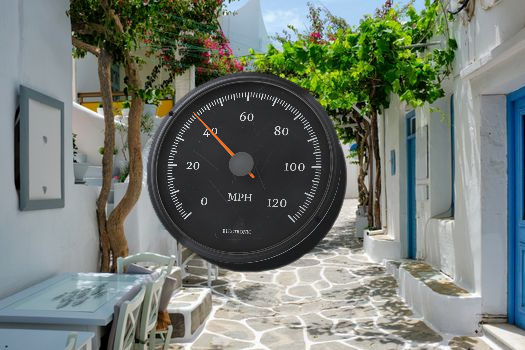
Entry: 40 mph
